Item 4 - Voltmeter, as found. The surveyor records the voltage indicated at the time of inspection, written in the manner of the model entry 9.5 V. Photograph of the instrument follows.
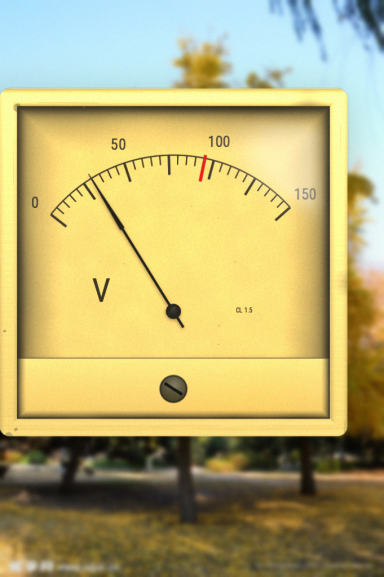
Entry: 30 V
